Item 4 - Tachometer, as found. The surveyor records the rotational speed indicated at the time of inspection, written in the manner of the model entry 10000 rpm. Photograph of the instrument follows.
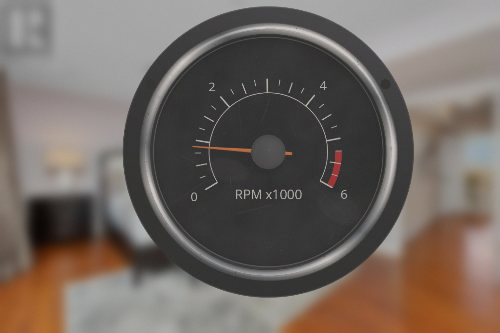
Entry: 875 rpm
